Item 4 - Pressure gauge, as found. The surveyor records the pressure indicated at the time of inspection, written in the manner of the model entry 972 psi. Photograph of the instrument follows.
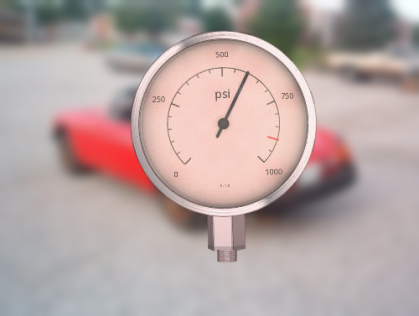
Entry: 600 psi
